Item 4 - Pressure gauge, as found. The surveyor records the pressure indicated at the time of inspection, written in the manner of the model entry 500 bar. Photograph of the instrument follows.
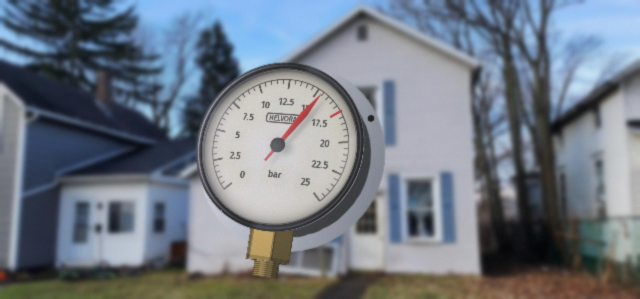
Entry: 15.5 bar
